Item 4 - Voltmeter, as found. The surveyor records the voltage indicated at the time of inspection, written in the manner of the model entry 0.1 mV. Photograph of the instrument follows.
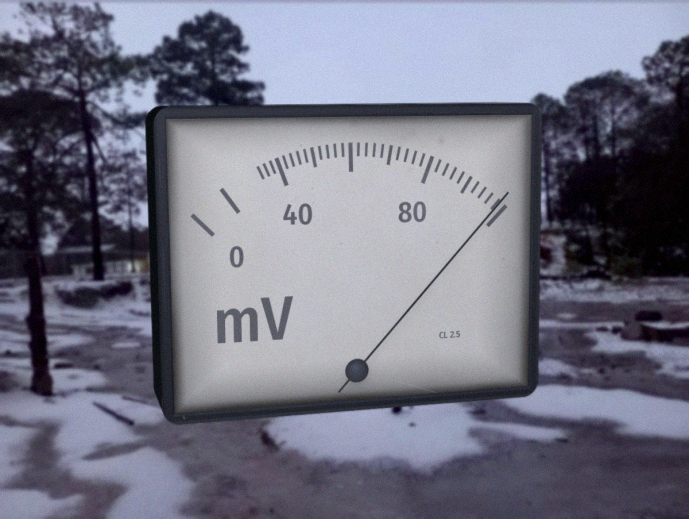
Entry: 98 mV
